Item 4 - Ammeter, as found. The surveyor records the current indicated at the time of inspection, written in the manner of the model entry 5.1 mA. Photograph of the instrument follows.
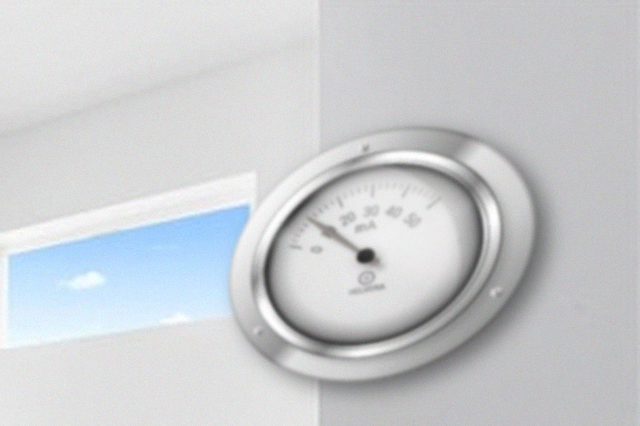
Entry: 10 mA
